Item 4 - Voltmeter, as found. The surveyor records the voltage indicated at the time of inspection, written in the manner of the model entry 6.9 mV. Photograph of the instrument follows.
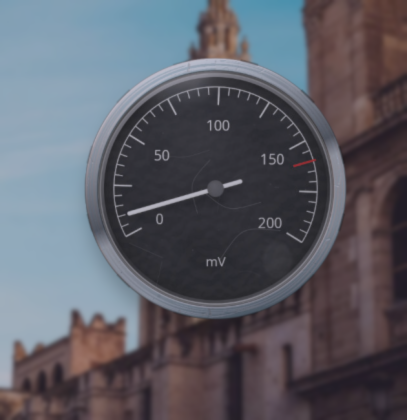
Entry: 10 mV
